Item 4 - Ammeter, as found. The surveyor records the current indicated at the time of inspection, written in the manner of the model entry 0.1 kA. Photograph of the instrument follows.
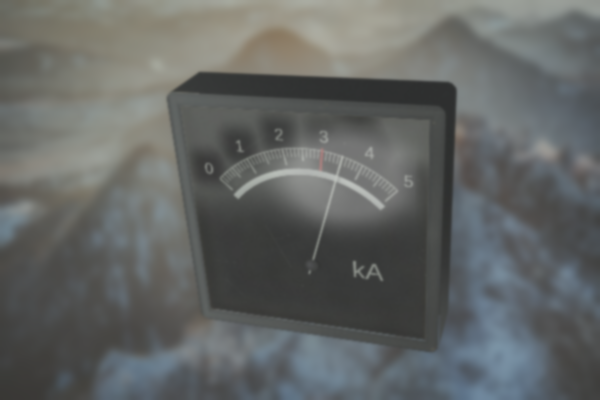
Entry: 3.5 kA
